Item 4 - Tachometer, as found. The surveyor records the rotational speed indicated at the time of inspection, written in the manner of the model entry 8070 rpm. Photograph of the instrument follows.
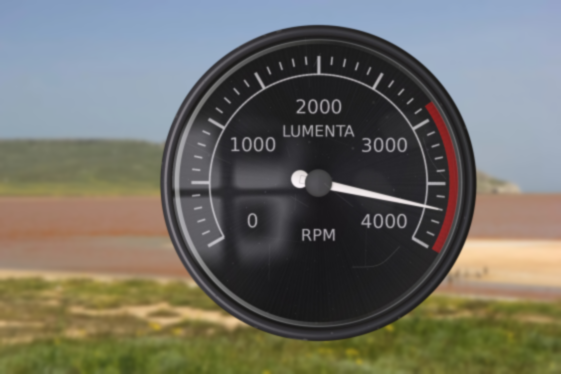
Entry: 3700 rpm
